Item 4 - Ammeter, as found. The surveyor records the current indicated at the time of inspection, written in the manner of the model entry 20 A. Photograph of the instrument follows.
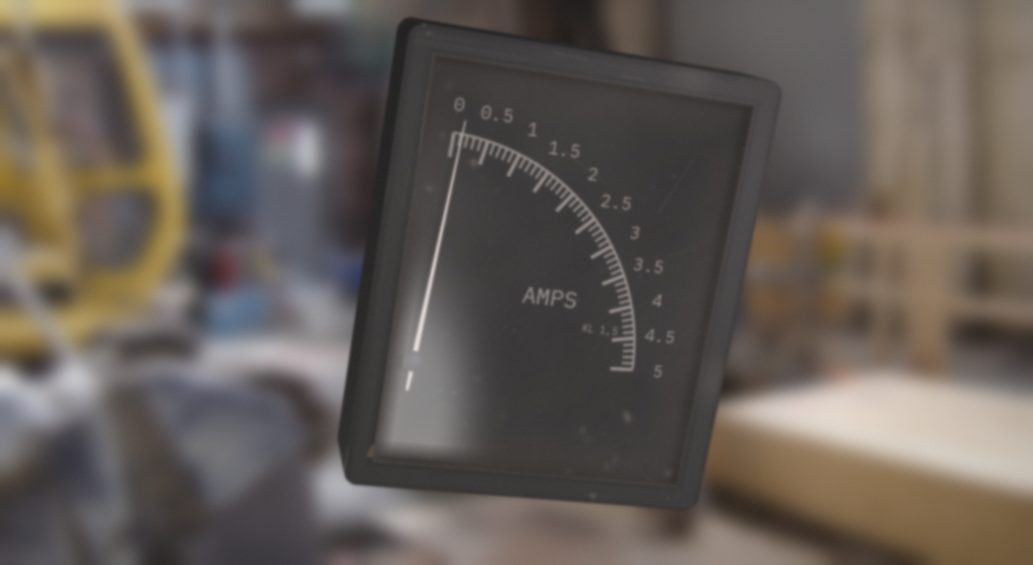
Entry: 0.1 A
